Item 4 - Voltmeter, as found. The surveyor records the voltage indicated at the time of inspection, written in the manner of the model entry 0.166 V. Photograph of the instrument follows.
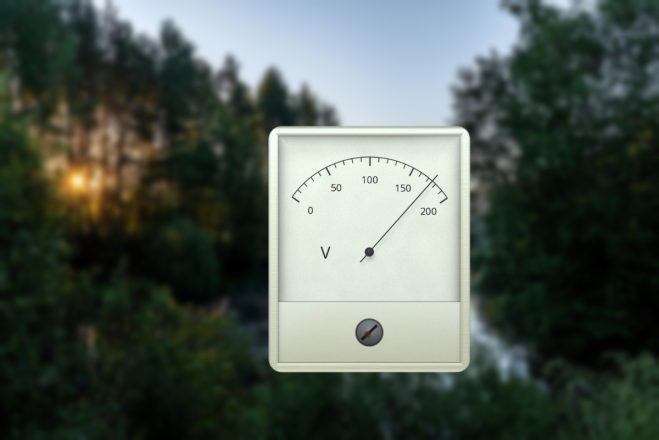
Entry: 175 V
